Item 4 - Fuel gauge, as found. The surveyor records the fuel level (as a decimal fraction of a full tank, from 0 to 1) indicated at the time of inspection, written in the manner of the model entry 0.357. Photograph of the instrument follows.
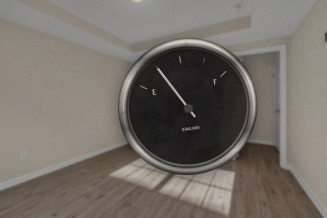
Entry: 0.25
